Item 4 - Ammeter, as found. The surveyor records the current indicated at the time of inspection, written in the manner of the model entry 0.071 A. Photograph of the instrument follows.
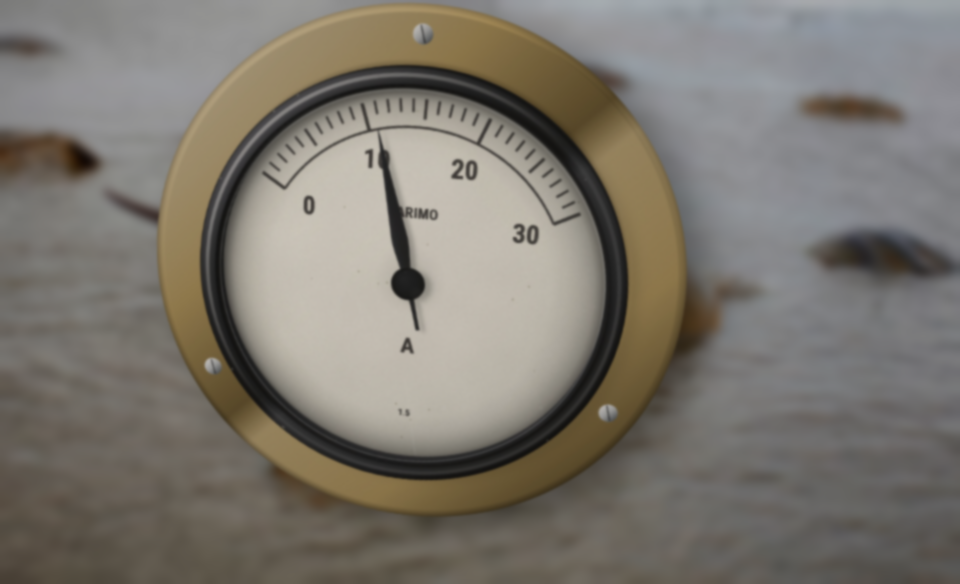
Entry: 11 A
